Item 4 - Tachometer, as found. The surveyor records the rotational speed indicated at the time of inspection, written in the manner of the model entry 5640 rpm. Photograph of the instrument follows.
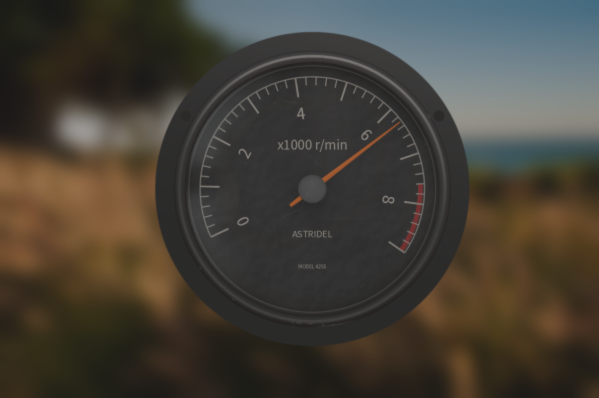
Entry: 6300 rpm
